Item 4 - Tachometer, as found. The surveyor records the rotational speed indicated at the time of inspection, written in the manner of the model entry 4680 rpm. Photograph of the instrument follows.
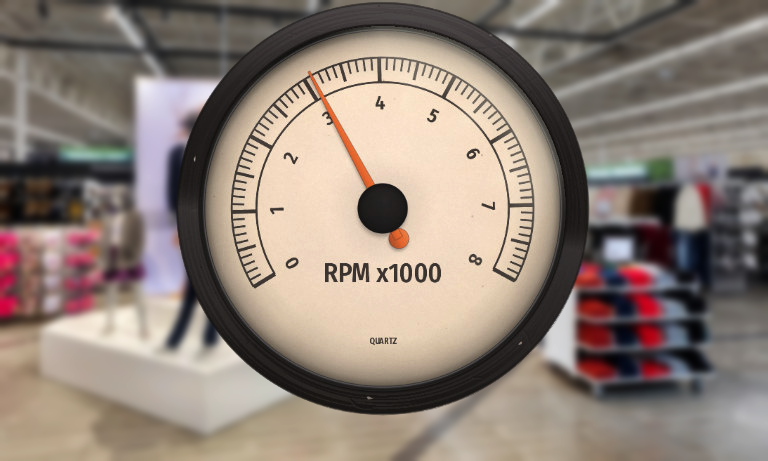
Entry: 3100 rpm
